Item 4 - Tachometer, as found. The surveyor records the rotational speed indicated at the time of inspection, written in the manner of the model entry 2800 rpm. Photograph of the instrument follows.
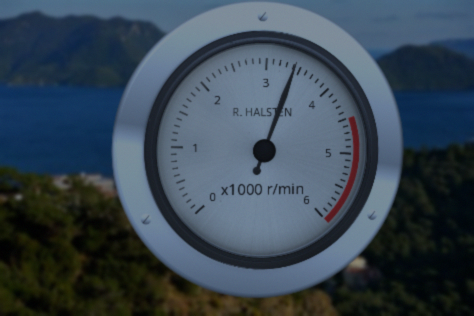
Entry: 3400 rpm
